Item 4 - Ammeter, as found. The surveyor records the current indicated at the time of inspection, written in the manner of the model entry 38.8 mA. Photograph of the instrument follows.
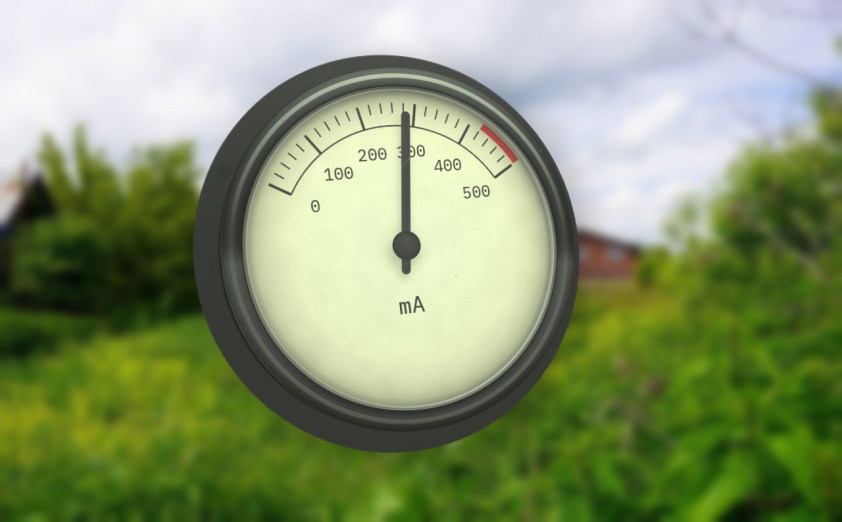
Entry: 280 mA
